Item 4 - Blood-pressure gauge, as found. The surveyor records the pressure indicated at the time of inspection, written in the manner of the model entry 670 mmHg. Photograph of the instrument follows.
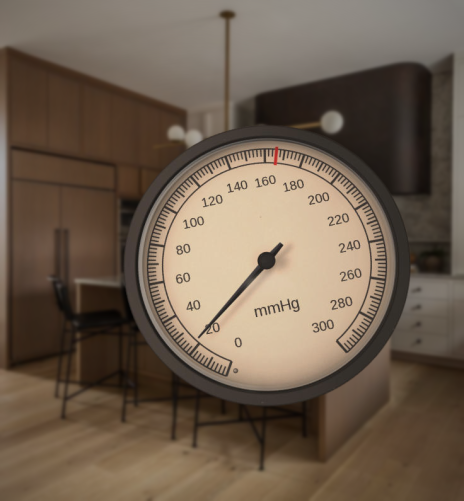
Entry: 22 mmHg
